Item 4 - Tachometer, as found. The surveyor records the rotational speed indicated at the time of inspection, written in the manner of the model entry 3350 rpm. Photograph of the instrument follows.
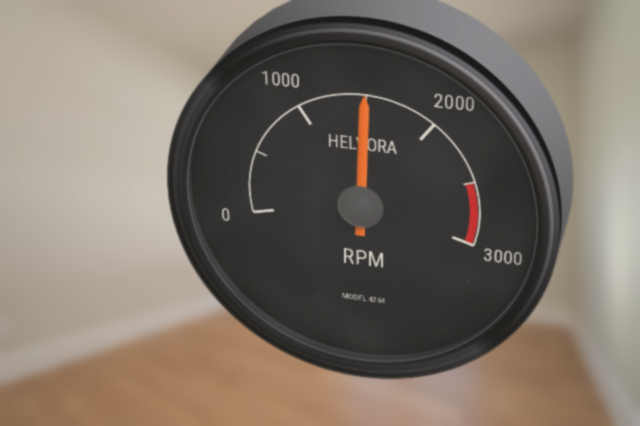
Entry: 1500 rpm
